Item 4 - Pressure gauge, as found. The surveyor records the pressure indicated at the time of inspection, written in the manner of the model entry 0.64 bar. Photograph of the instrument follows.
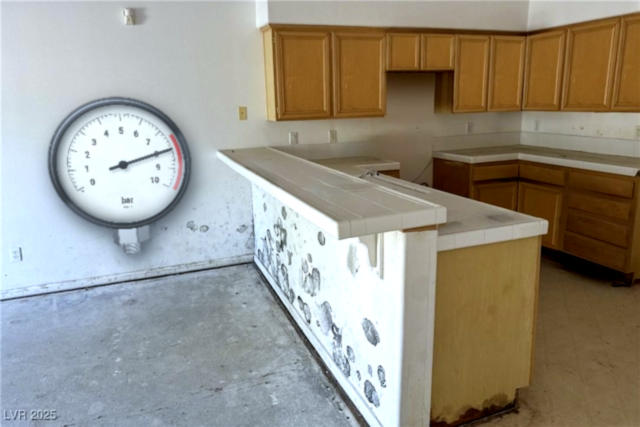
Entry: 8 bar
